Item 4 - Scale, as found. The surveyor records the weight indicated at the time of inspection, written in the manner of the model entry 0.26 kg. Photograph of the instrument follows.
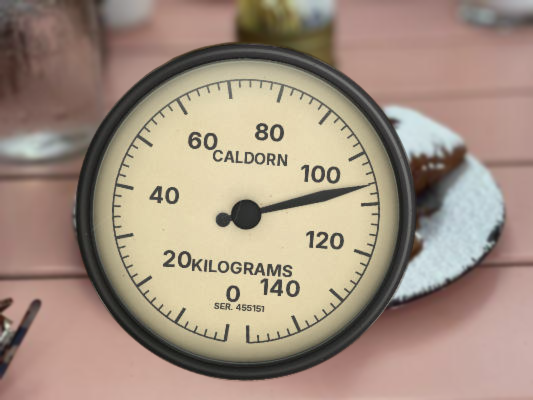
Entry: 106 kg
